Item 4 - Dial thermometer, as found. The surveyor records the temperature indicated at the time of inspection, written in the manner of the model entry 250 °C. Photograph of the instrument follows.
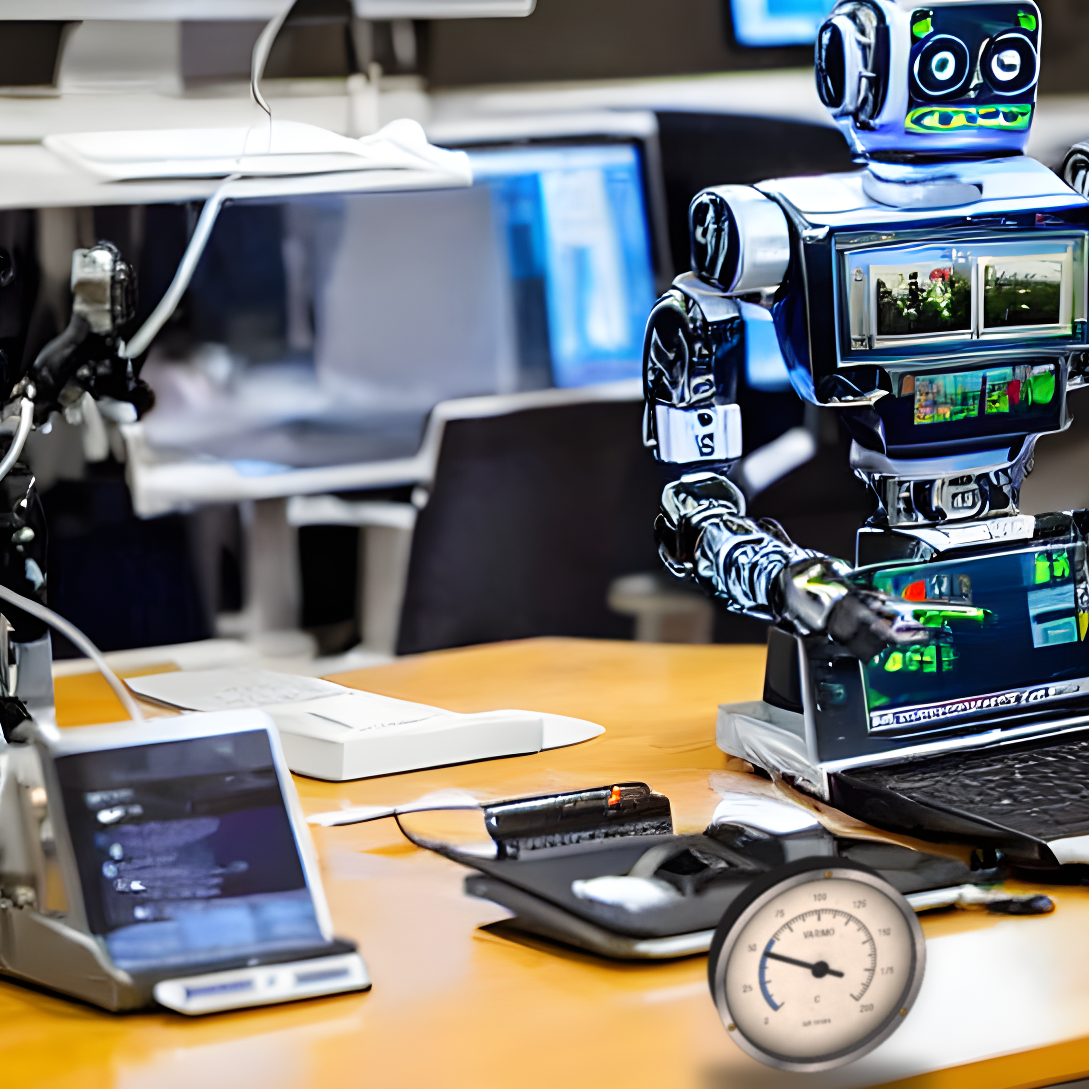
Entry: 50 °C
